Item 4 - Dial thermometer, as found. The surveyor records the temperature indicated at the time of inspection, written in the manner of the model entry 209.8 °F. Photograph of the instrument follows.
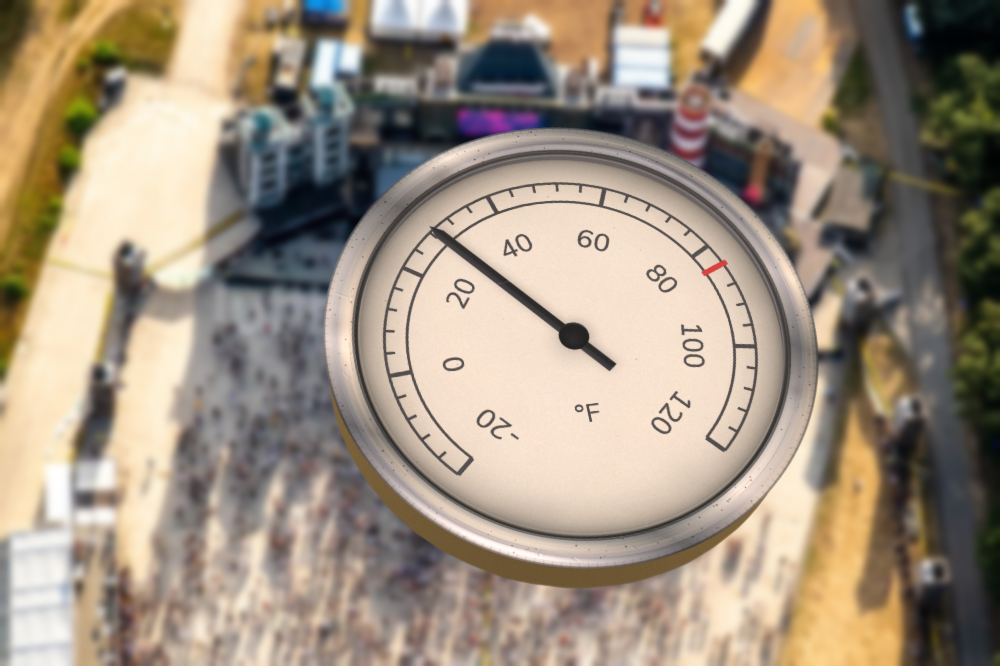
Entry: 28 °F
